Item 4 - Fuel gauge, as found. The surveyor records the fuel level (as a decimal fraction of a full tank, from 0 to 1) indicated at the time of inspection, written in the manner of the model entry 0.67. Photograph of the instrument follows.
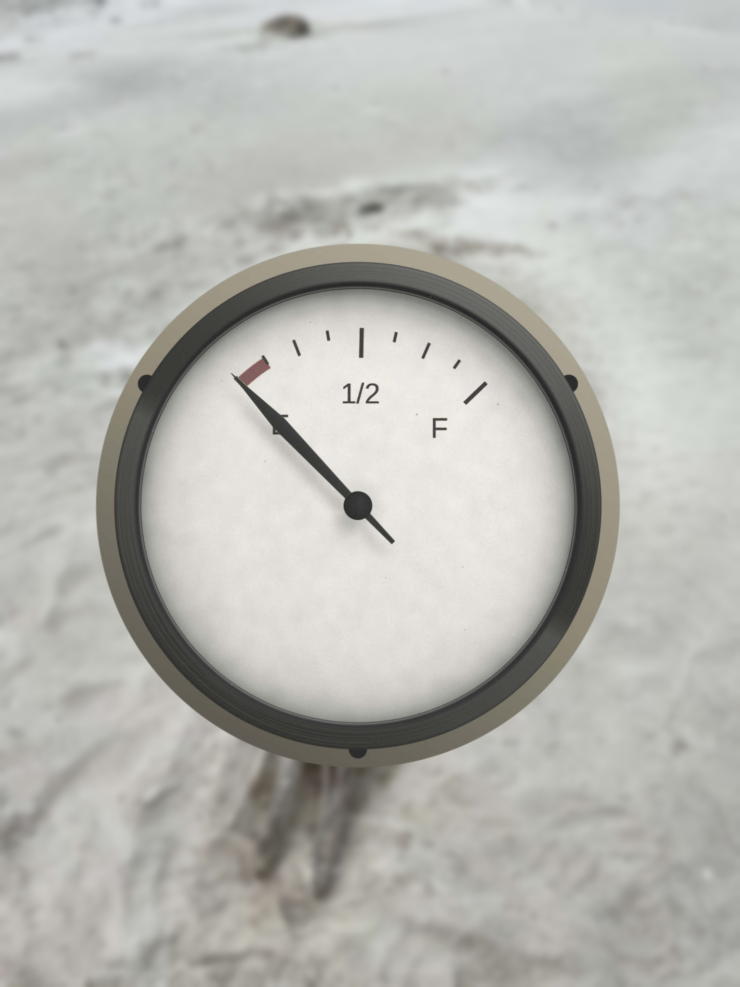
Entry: 0
